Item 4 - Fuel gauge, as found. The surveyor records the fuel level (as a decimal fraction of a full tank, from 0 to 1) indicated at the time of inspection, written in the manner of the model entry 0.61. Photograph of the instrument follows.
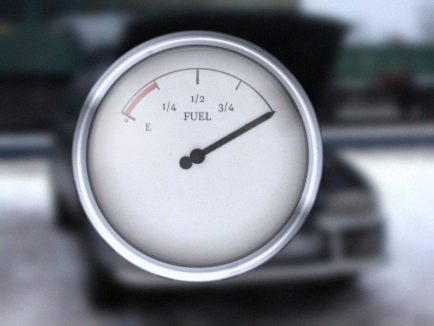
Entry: 1
